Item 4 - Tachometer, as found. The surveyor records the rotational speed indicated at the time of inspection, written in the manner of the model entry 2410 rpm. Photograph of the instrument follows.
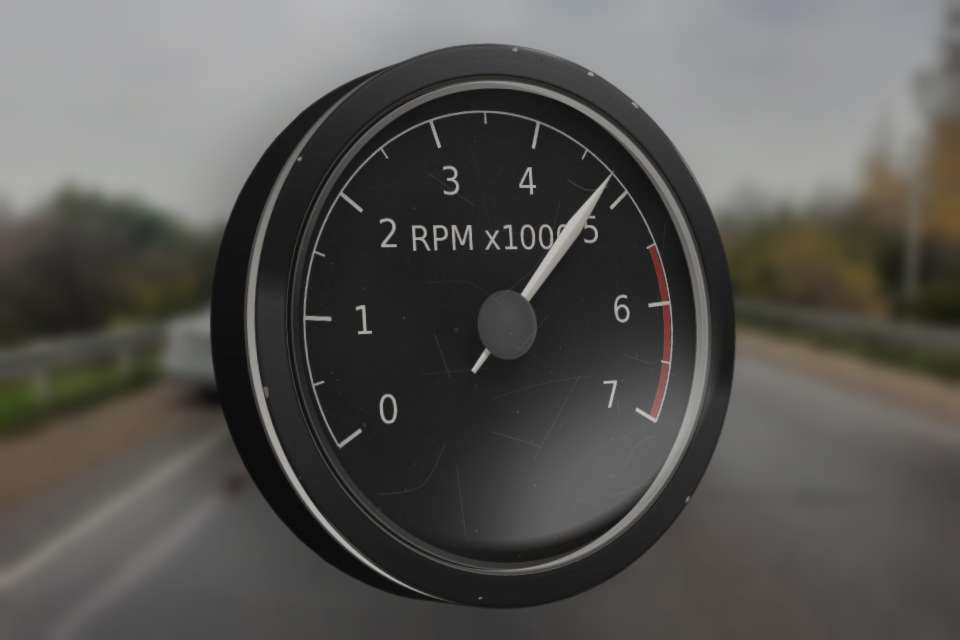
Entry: 4750 rpm
